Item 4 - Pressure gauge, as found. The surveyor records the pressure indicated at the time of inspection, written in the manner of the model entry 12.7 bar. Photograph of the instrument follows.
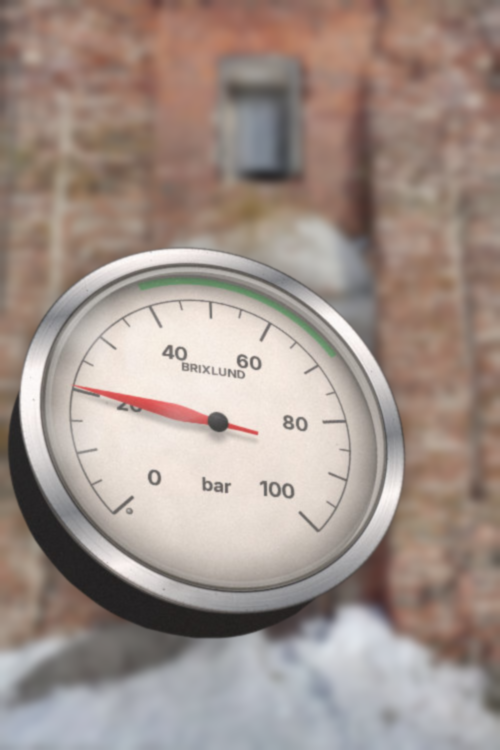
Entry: 20 bar
